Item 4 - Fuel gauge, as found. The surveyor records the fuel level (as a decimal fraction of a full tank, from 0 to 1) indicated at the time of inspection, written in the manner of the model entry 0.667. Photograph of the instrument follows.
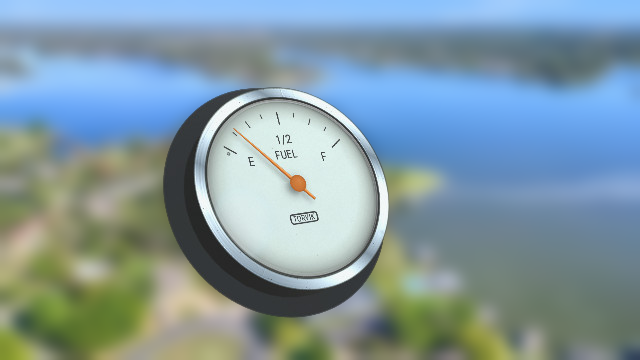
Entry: 0.125
